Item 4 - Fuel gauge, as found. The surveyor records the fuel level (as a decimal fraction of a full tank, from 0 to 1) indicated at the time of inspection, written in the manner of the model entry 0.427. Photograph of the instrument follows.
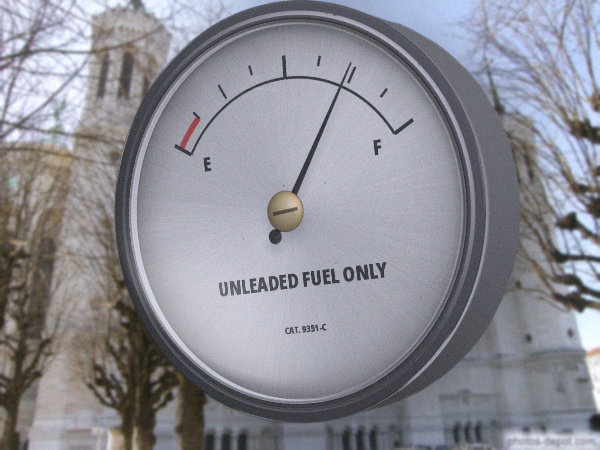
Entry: 0.75
